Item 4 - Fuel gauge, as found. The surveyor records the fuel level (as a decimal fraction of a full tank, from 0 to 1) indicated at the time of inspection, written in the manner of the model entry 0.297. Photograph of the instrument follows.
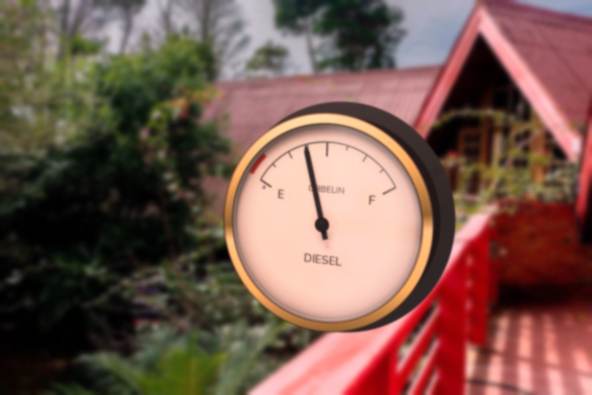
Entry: 0.375
